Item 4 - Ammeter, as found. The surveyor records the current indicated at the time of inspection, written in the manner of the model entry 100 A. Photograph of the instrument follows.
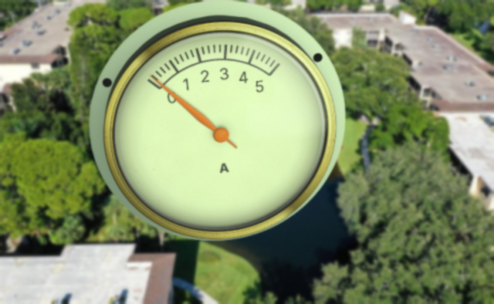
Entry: 0.2 A
